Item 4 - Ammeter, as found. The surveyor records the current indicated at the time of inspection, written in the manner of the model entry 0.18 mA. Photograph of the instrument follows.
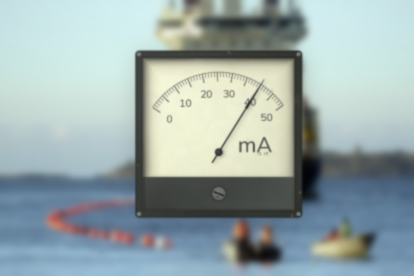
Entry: 40 mA
